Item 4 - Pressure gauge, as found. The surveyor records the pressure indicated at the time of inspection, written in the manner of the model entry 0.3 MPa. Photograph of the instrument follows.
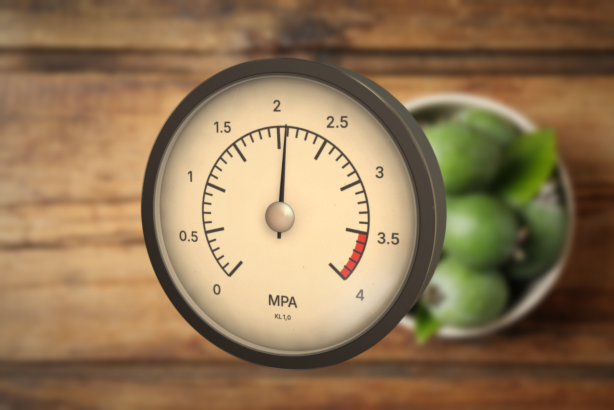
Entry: 2.1 MPa
